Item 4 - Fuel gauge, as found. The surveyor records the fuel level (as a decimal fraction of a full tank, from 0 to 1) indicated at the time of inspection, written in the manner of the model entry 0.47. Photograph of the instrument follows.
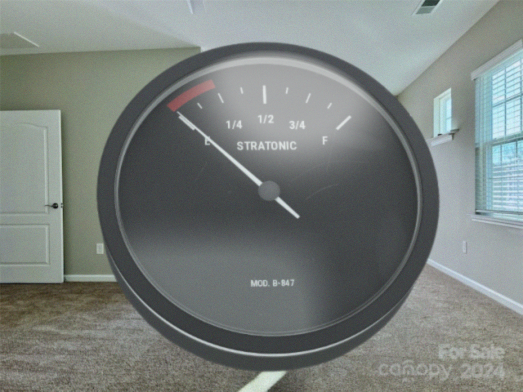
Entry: 0
